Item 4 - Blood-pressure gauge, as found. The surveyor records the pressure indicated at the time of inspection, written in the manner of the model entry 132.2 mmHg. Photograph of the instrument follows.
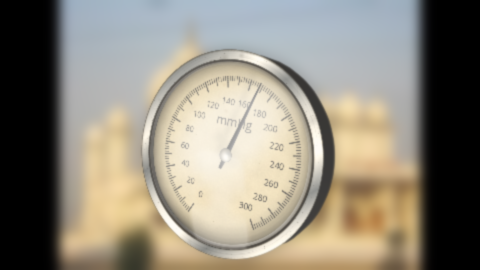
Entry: 170 mmHg
